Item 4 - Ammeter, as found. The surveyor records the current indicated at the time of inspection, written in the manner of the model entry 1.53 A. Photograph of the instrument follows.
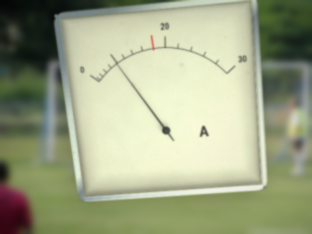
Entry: 10 A
